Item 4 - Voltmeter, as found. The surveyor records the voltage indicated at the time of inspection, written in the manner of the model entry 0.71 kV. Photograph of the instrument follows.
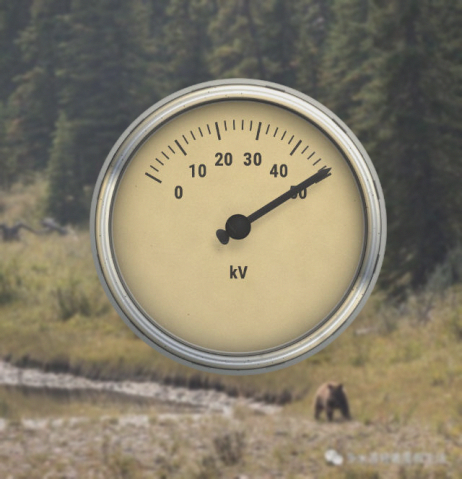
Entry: 49 kV
